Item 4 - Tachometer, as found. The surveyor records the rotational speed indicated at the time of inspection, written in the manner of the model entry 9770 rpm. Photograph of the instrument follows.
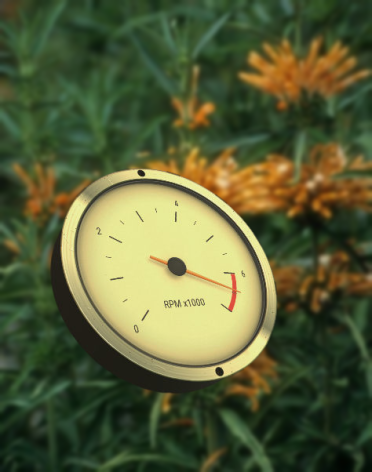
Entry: 6500 rpm
